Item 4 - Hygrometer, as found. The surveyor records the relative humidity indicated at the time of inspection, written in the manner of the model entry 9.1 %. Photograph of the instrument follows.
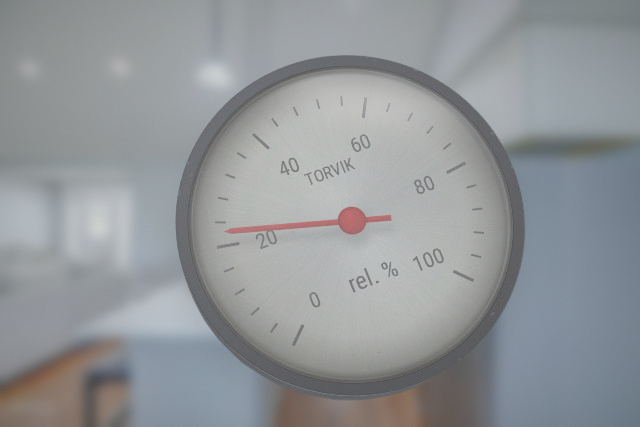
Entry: 22 %
